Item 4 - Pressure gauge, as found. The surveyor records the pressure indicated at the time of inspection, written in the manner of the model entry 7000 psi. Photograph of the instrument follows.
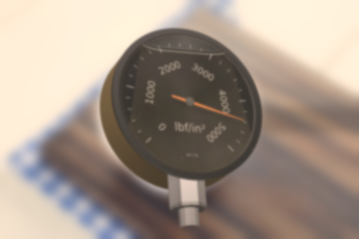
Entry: 4400 psi
